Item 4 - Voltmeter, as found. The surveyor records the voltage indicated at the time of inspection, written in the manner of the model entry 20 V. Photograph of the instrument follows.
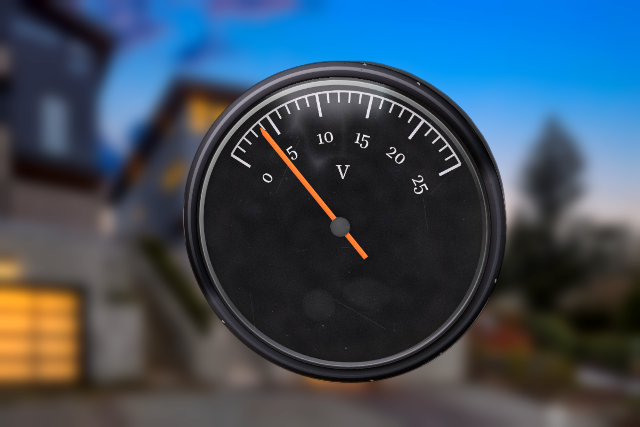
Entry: 4 V
